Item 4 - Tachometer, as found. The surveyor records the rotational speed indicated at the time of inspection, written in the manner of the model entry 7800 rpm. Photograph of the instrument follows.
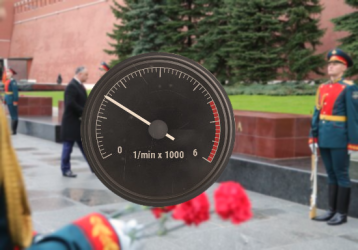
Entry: 1500 rpm
